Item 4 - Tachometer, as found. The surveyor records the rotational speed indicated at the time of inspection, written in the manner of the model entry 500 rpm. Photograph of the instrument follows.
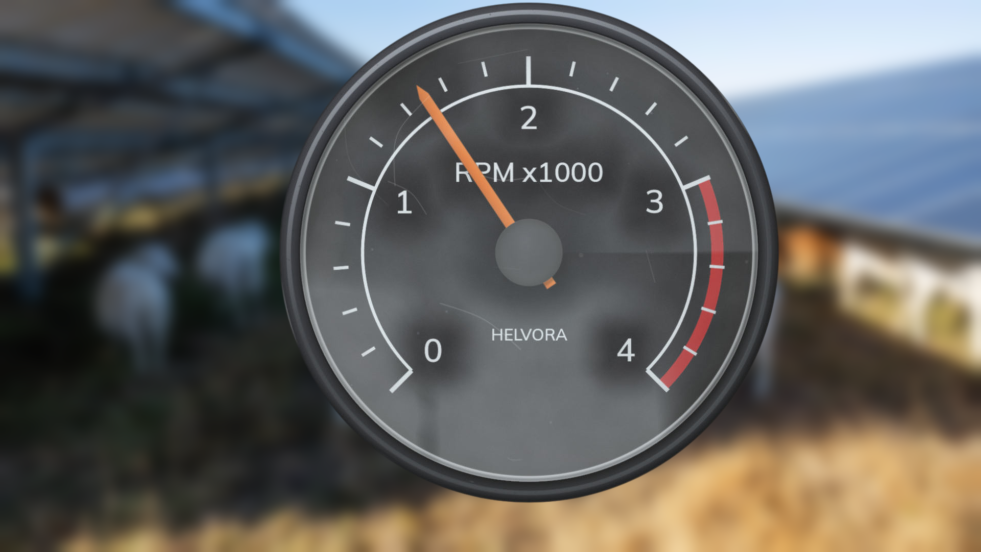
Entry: 1500 rpm
